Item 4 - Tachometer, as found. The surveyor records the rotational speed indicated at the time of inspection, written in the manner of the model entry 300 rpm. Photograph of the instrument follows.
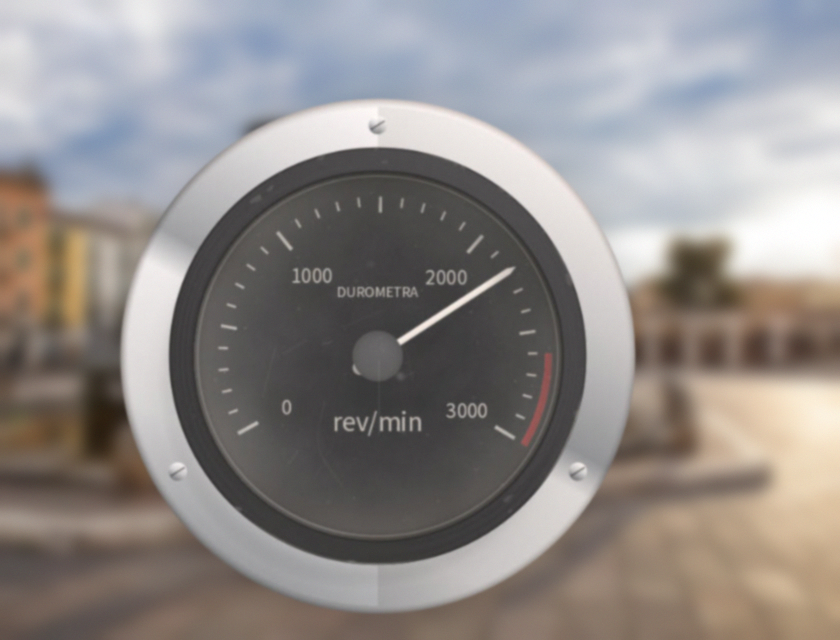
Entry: 2200 rpm
